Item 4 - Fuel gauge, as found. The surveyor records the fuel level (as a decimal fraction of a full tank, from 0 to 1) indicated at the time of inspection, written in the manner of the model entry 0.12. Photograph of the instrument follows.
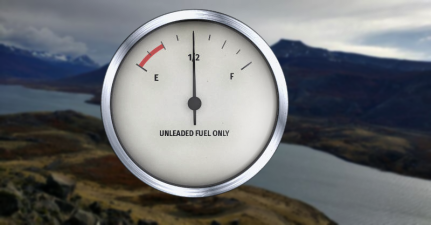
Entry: 0.5
